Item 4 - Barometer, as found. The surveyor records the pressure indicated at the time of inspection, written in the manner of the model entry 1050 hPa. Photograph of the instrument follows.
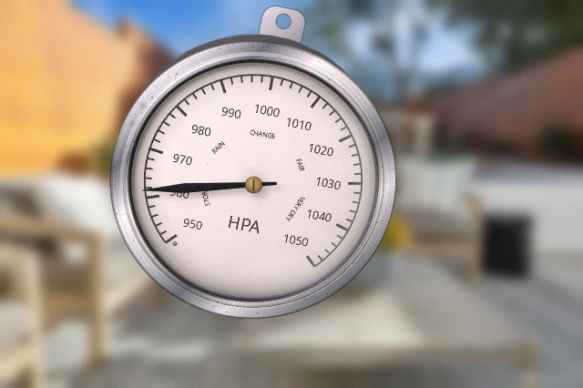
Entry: 962 hPa
